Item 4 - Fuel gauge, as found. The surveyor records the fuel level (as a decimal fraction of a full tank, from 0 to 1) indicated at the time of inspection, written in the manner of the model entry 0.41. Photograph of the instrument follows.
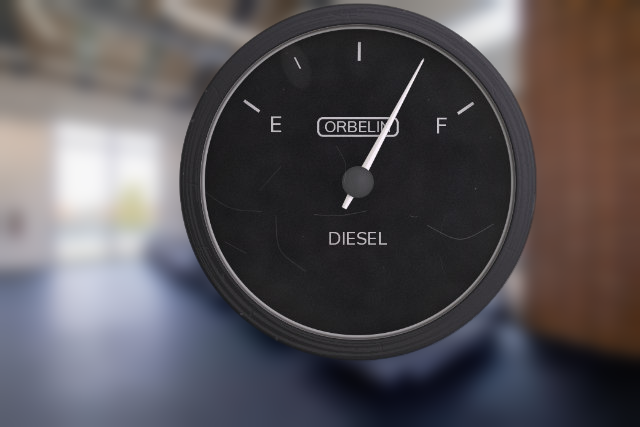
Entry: 0.75
